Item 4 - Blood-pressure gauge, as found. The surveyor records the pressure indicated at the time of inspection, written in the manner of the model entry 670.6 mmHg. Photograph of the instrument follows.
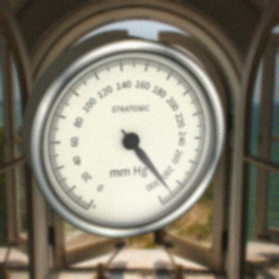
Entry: 290 mmHg
